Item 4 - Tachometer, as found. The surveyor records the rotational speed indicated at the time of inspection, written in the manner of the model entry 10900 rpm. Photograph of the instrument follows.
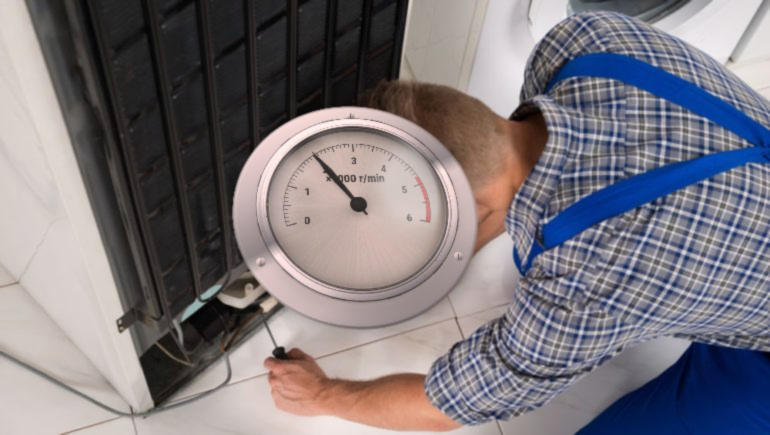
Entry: 2000 rpm
